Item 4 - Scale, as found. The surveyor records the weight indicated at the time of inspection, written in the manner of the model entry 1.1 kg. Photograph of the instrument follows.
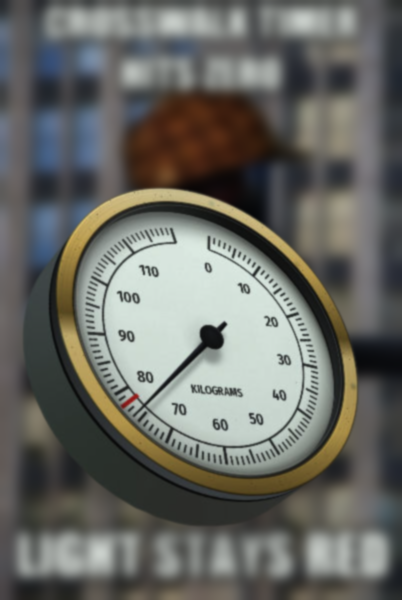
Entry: 76 kg
